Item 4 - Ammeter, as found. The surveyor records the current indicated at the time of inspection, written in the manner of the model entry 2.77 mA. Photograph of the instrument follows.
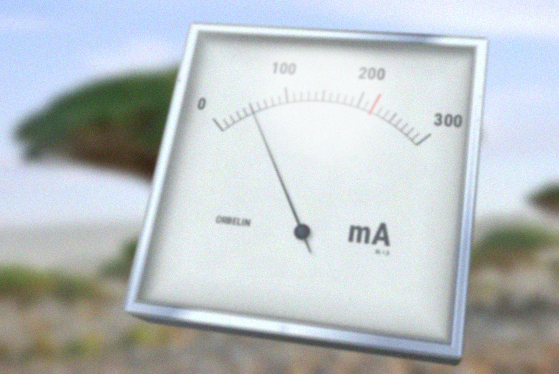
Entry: 50 mA
